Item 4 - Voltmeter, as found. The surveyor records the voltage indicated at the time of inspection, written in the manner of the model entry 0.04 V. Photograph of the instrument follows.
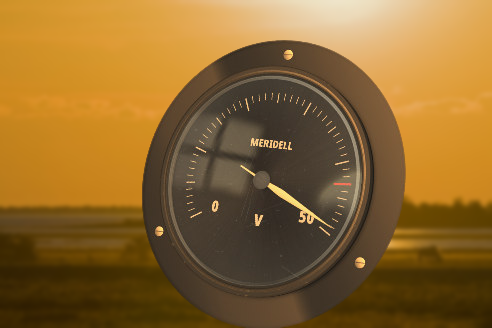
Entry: 49 V
